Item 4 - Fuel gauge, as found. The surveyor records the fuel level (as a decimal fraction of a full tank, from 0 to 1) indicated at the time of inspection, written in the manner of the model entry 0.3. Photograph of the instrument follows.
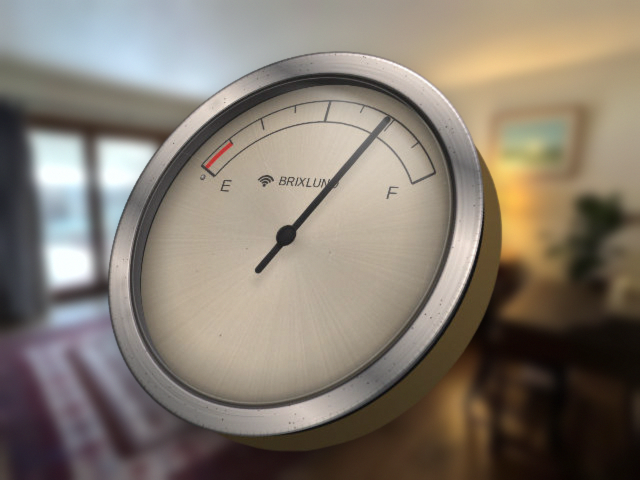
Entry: 0.75
